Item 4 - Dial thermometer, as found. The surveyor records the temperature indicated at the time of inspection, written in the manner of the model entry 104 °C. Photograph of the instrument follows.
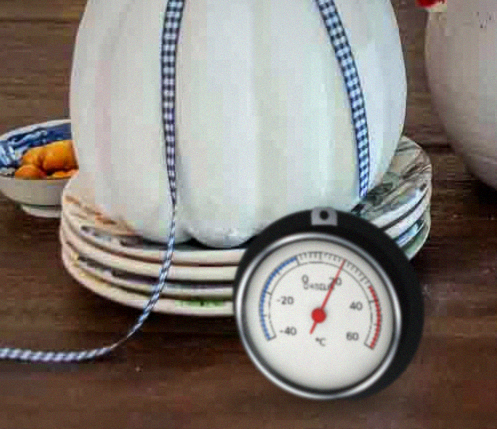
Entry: 20 °C
